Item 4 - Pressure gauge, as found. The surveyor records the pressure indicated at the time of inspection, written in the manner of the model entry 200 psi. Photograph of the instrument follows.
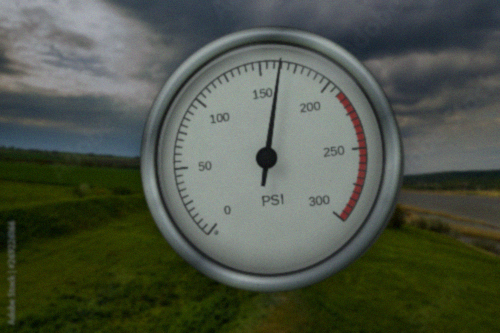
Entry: 165 psi
